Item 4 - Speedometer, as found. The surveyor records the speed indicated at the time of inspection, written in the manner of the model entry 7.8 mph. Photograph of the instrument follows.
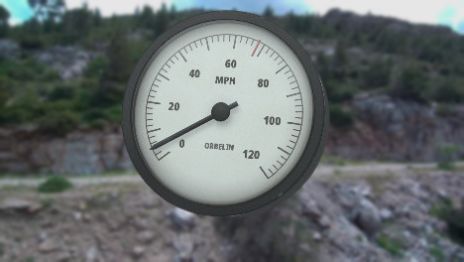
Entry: 4 mph
